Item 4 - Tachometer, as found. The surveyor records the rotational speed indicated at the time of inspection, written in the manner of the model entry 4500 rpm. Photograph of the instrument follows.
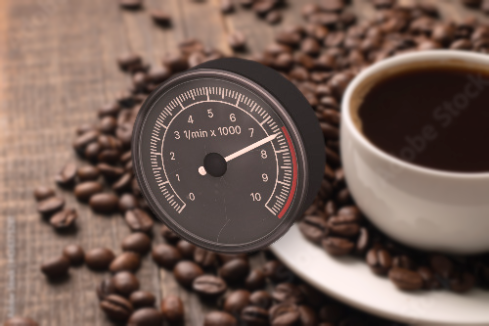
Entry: 7500 rpm
